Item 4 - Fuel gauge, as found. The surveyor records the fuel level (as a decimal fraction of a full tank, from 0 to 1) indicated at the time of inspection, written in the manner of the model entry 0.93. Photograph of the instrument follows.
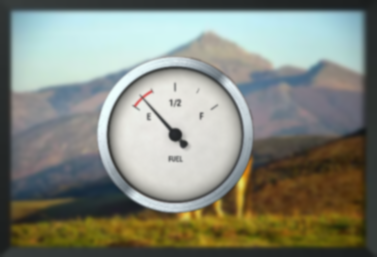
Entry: 0.125
